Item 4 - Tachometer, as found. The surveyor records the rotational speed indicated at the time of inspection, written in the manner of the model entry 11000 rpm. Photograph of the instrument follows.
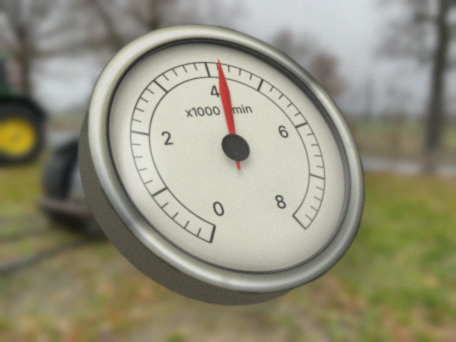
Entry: 4200 rpm
